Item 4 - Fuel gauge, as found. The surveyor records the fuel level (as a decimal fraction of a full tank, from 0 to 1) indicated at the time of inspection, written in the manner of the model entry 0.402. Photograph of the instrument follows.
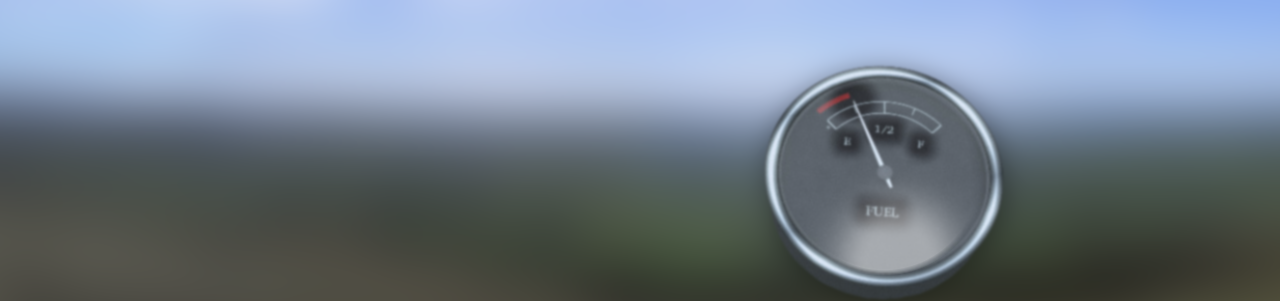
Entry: 0.25
